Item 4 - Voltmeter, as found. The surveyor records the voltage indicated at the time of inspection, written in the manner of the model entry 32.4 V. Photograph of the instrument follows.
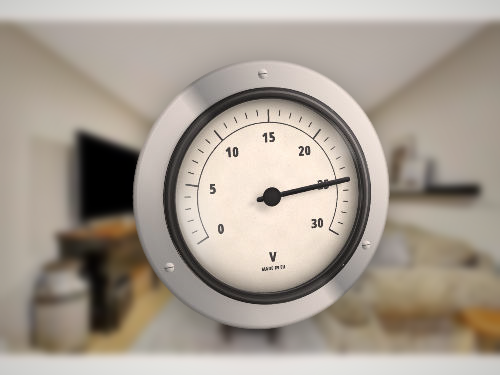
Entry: 25 V
